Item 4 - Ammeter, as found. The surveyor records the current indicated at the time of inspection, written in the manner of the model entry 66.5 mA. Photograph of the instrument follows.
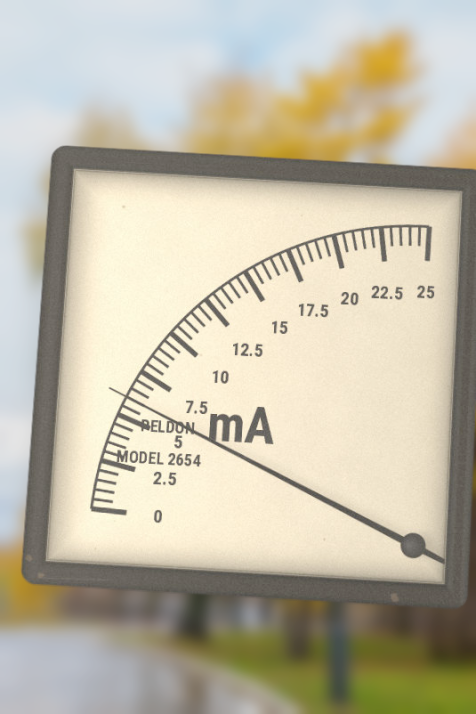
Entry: 6 mA
